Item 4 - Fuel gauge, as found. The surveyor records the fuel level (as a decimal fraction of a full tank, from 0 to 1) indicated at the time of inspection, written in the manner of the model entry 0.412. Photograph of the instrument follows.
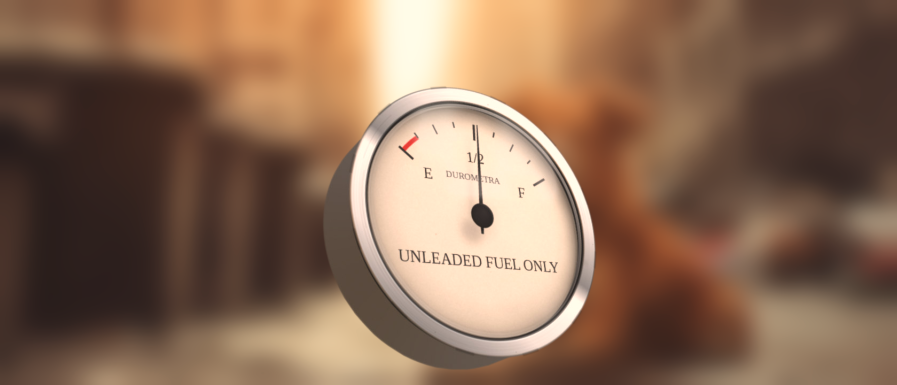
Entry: 0.5
